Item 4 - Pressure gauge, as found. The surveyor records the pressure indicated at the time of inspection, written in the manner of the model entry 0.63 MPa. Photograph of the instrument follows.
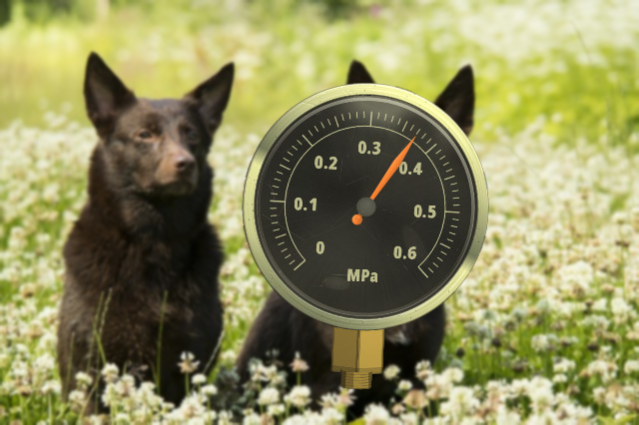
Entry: 0.37 MPa
